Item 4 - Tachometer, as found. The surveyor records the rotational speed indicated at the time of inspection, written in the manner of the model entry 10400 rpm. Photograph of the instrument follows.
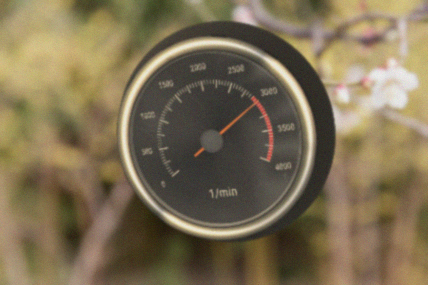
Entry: 3000 rpm
